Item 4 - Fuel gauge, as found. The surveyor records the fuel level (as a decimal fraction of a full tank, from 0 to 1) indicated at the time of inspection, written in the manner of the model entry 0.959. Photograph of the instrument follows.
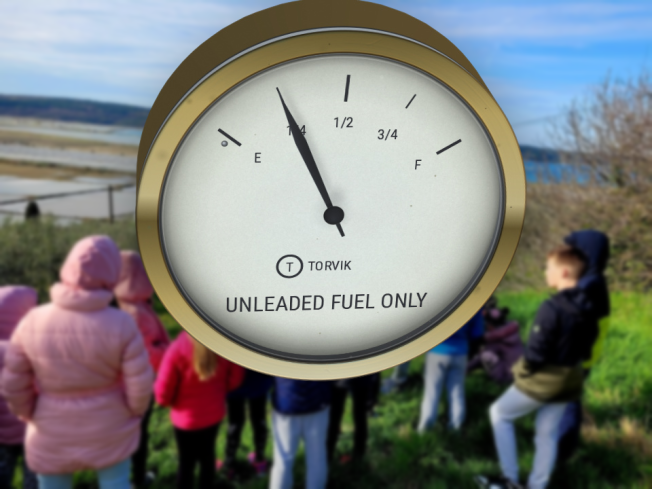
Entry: 0.25
